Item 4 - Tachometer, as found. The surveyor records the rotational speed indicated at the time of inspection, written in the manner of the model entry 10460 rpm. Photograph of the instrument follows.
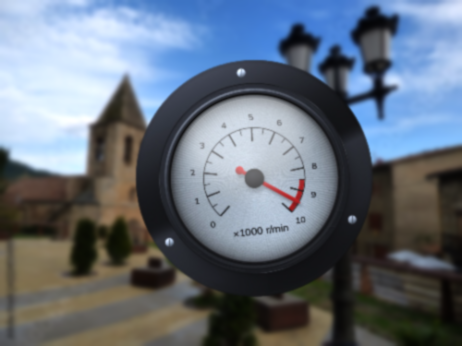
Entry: 9500 rpm
